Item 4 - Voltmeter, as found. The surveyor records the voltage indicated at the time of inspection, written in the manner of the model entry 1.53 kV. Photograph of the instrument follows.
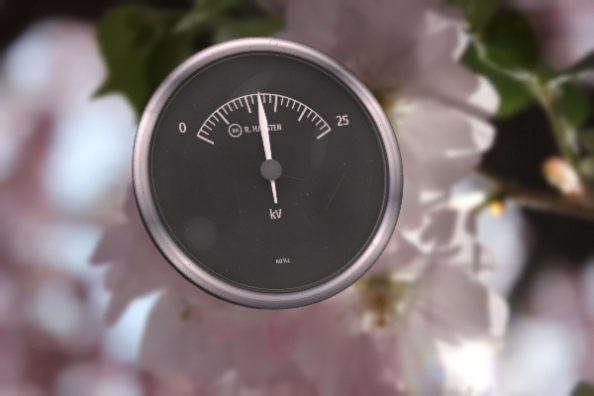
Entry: 12 kV
